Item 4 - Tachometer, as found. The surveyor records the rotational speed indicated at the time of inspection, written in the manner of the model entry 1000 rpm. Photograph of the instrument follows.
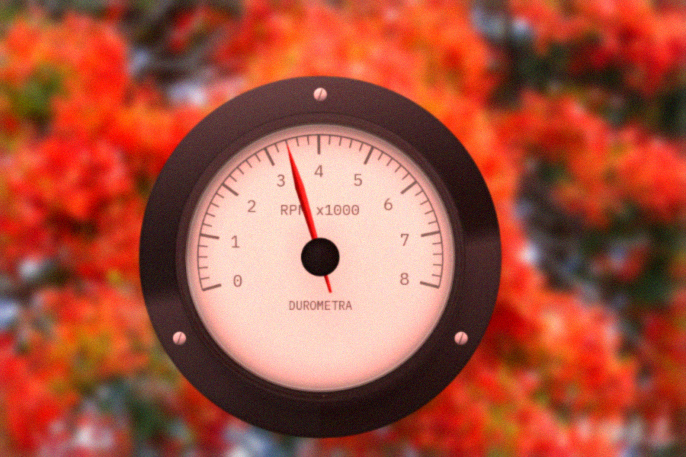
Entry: 3400 rpm
